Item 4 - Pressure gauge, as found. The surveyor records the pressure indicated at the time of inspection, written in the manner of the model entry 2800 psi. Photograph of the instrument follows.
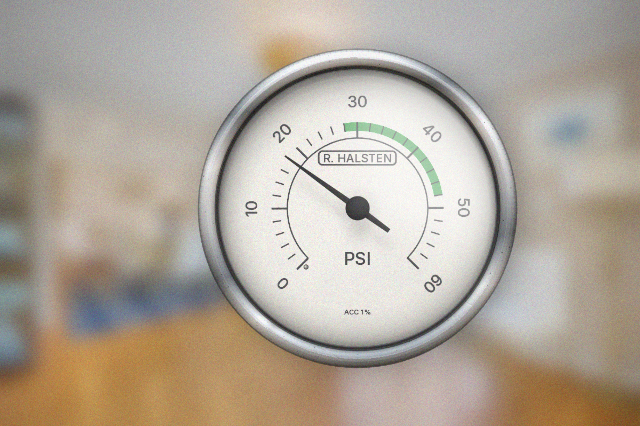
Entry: 18 psi
